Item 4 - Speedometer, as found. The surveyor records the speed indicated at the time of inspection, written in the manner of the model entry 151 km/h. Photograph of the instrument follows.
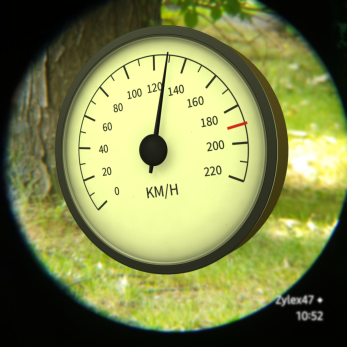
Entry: 130 km/h
